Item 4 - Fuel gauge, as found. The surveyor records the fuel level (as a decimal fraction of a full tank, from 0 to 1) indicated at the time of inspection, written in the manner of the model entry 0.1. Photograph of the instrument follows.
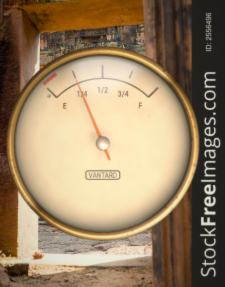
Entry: 0.25
